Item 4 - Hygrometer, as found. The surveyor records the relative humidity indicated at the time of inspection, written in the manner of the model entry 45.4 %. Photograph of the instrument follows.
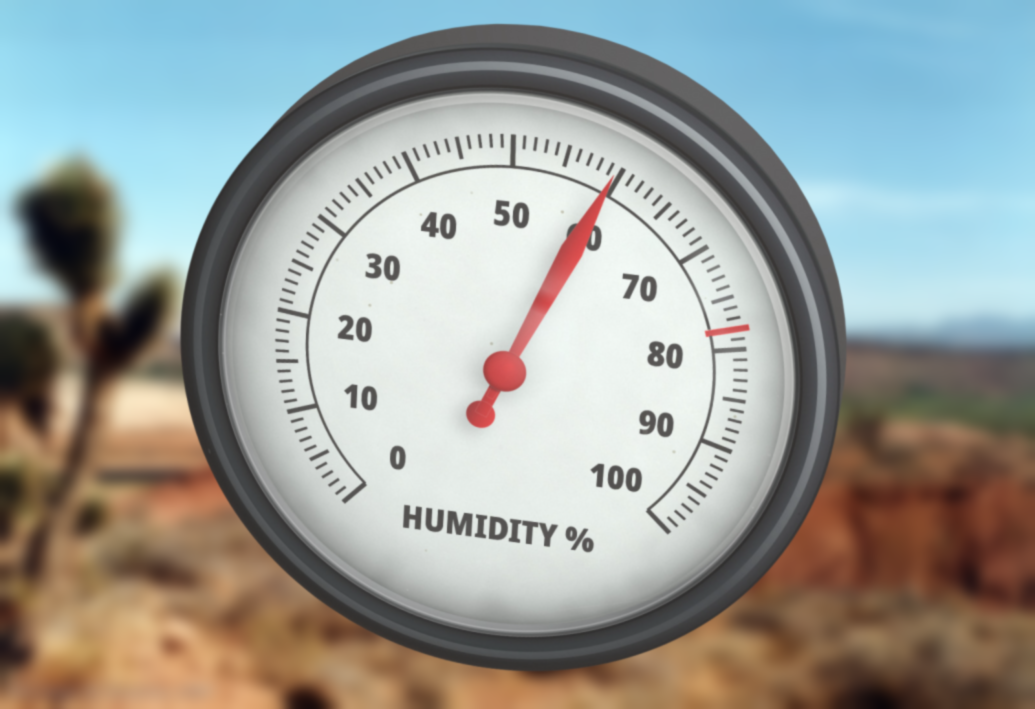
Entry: 59.5 %
